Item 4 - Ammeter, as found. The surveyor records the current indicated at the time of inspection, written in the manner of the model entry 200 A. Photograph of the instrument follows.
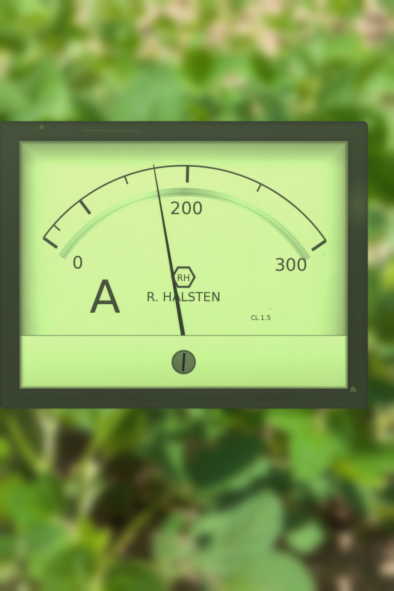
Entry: 175 A
